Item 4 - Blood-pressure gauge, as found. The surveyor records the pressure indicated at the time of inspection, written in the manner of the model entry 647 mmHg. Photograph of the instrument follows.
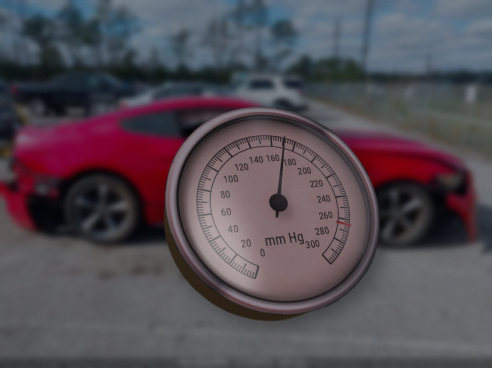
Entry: 170 mmHg
